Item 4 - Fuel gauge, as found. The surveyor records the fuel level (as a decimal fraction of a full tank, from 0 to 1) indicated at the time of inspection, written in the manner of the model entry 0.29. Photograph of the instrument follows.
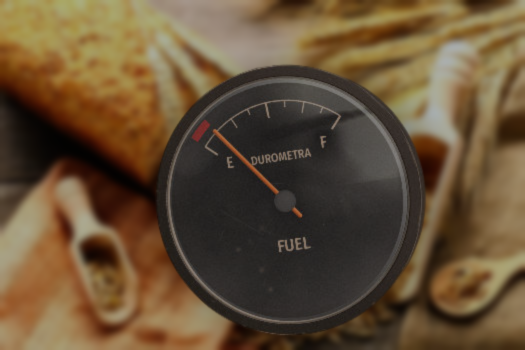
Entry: 0.125
